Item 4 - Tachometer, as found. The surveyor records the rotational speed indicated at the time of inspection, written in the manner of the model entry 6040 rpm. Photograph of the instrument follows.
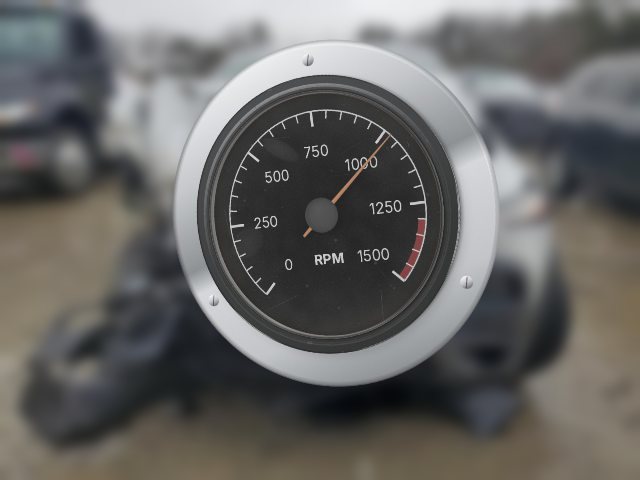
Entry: 1025 rpm
